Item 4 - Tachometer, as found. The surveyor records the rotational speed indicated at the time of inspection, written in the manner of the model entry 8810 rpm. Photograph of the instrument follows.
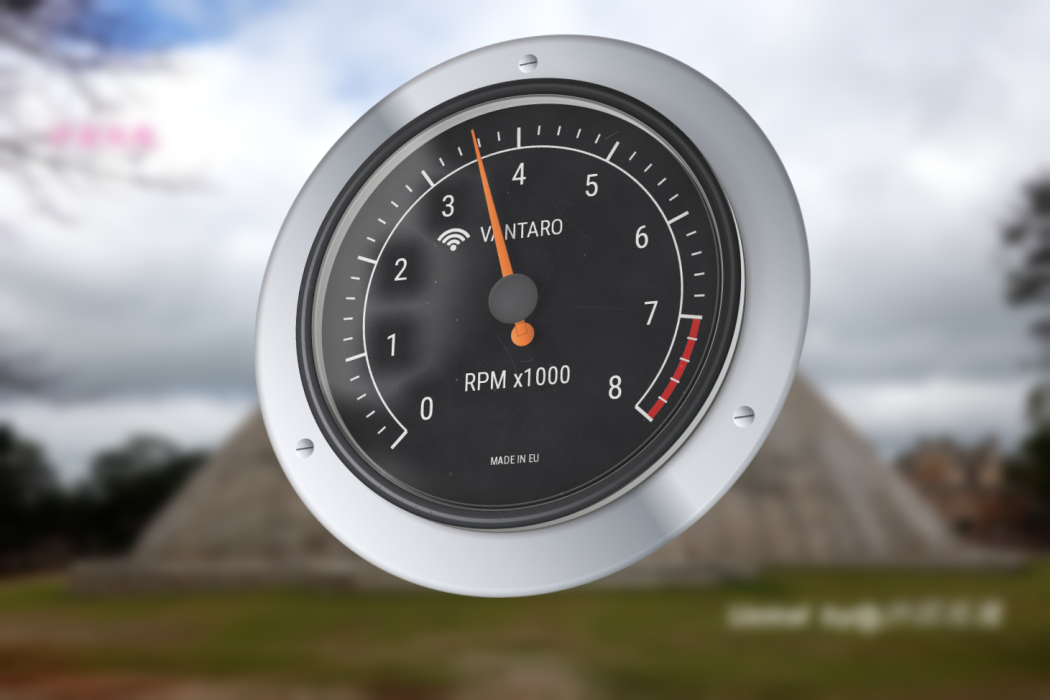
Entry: 3600 rpm
